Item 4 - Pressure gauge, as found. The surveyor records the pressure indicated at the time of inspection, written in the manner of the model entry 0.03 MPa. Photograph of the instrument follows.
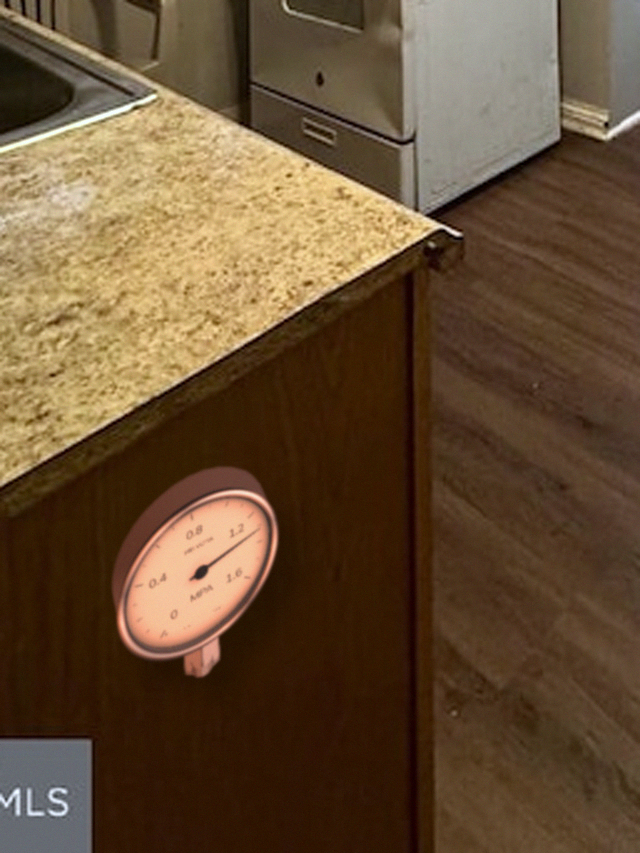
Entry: 1.3 MPa
